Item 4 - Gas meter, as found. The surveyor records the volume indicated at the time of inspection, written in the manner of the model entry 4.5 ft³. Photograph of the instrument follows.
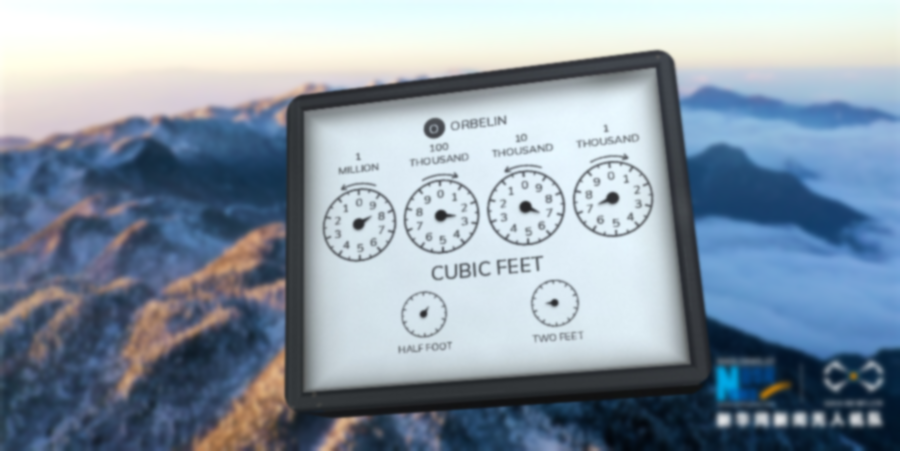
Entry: 826700 ft³
